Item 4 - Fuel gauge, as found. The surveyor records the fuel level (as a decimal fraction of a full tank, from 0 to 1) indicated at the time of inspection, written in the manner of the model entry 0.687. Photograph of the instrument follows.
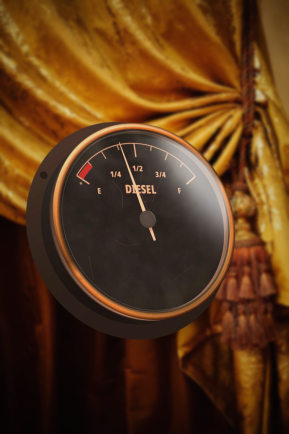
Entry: 0.375
